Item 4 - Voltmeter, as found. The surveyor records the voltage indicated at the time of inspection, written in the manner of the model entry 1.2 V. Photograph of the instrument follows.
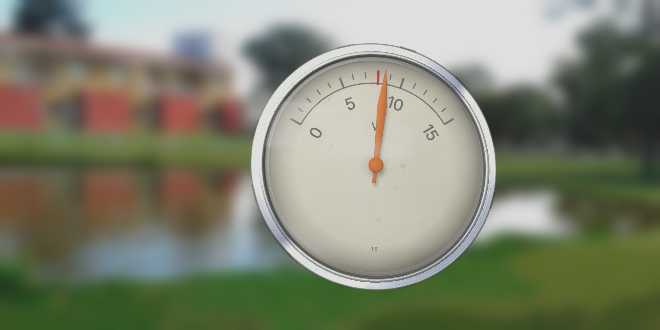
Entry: 8.5 V
